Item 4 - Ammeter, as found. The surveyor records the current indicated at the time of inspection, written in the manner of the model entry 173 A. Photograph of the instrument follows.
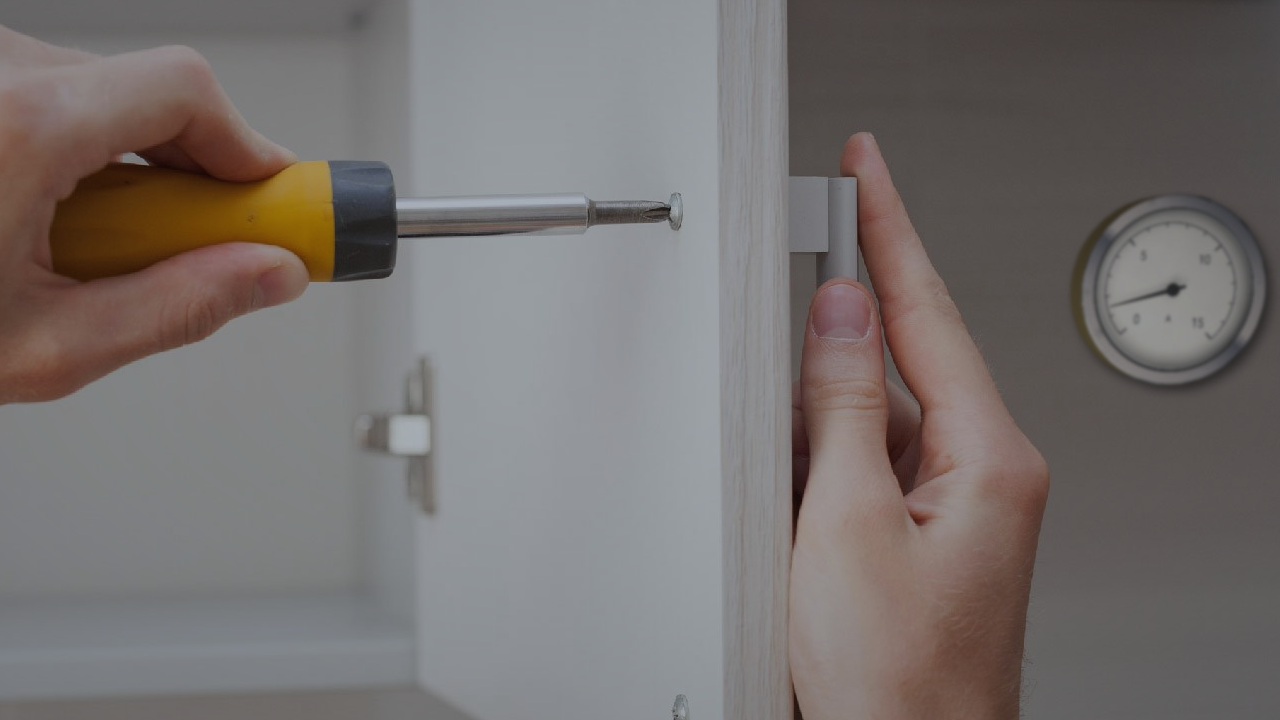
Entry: 1.5 A
